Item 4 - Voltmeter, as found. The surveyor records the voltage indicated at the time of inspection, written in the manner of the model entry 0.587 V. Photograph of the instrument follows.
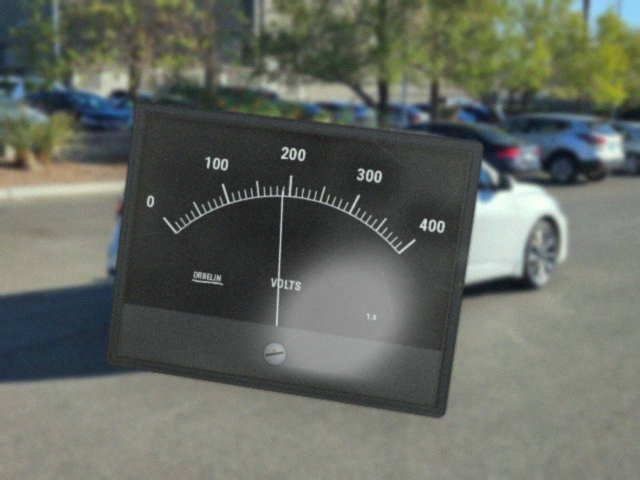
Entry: 190 V
